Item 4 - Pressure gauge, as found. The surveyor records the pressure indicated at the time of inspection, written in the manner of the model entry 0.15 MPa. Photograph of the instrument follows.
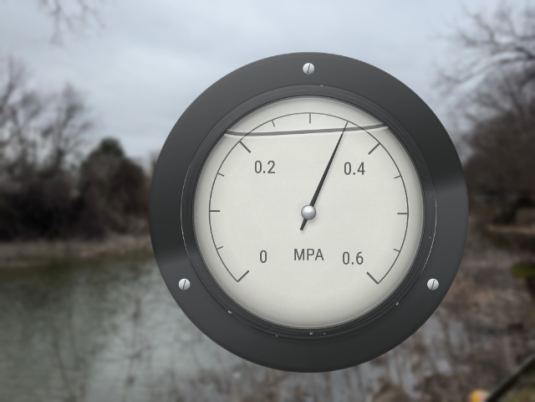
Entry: 0.35 MPa
